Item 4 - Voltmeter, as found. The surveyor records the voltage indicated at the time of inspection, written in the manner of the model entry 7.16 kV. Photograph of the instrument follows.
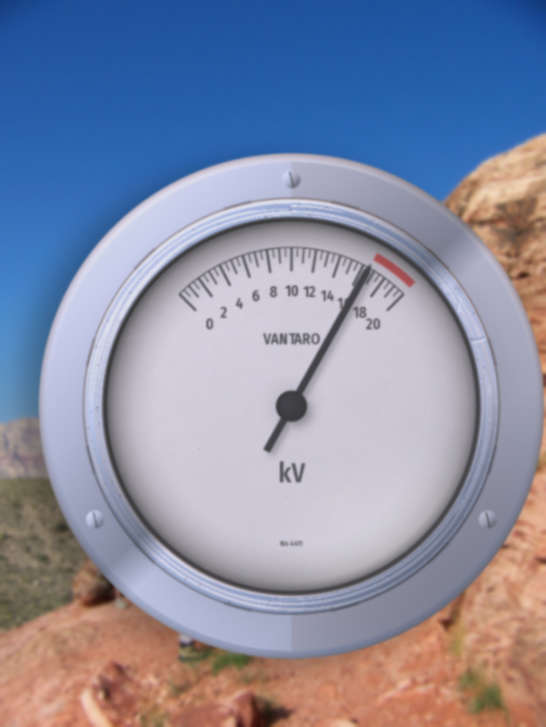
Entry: 16.5 kV
